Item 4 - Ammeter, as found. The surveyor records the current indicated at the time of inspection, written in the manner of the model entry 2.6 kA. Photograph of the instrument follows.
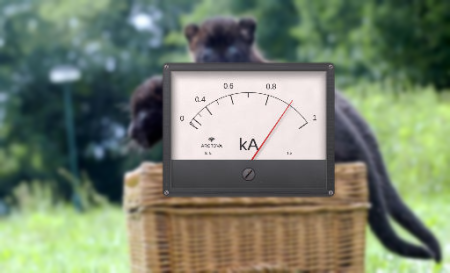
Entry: 0.9 kA
